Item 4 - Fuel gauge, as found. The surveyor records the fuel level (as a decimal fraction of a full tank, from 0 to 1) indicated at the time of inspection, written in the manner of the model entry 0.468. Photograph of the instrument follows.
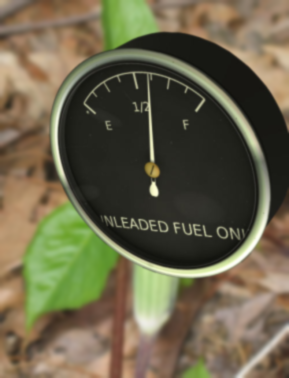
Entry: 0.625
